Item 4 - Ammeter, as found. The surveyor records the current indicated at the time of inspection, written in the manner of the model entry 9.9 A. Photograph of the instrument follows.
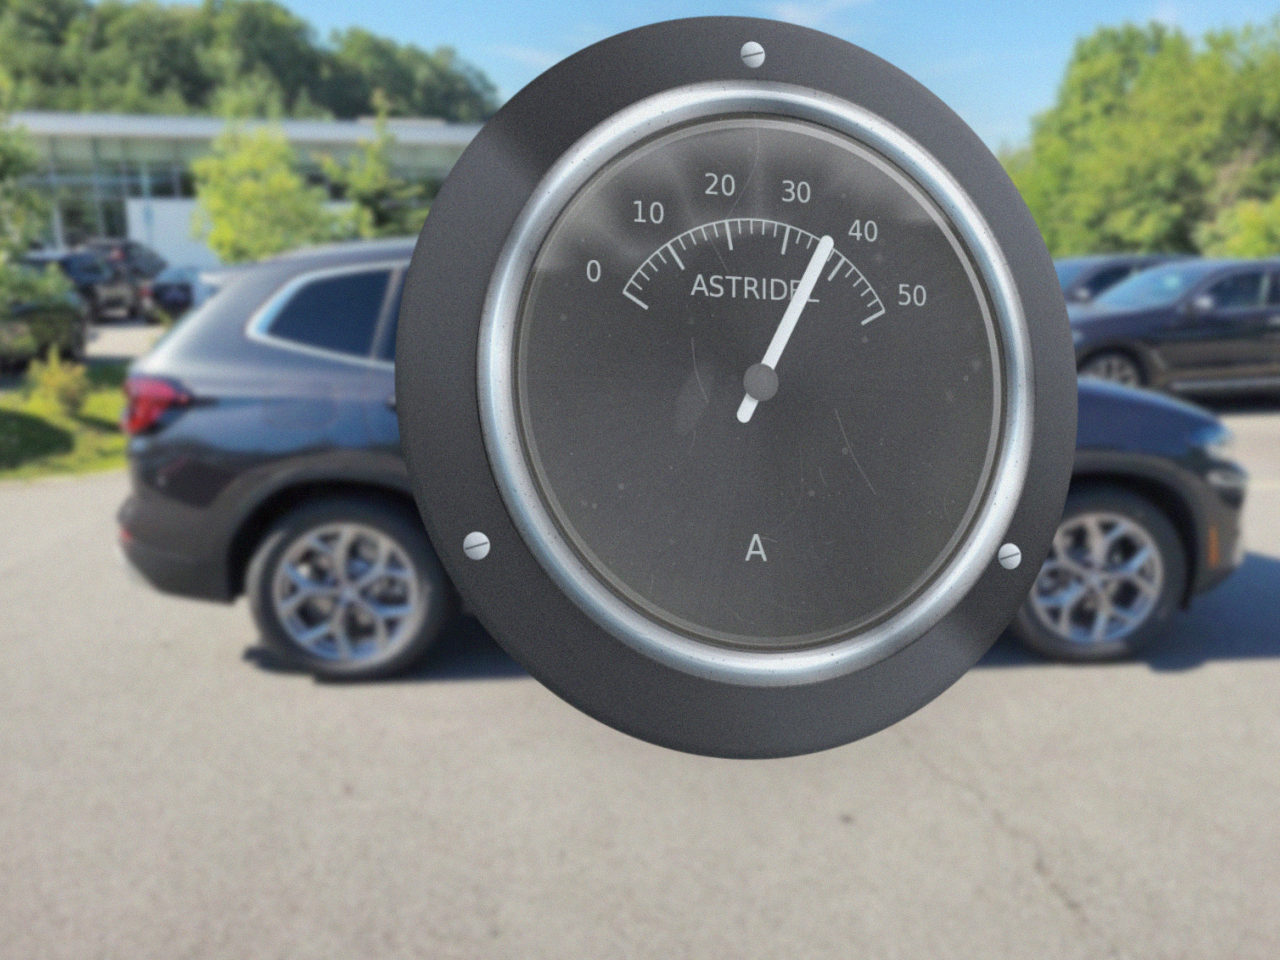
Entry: 36 A
